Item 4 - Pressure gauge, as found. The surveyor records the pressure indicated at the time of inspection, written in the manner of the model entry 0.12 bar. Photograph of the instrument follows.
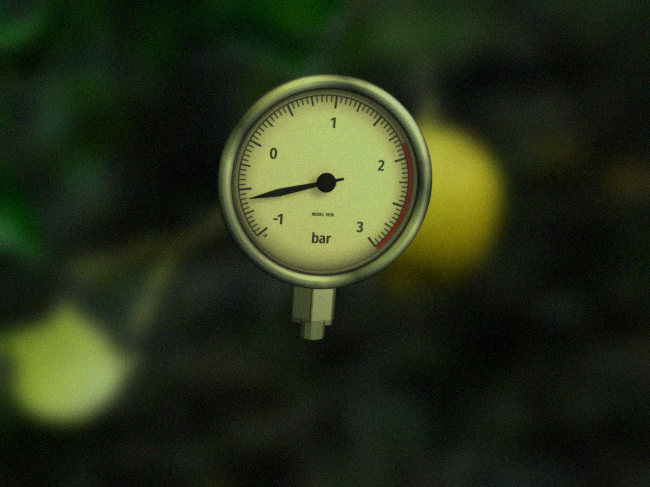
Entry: -0.6 bar
